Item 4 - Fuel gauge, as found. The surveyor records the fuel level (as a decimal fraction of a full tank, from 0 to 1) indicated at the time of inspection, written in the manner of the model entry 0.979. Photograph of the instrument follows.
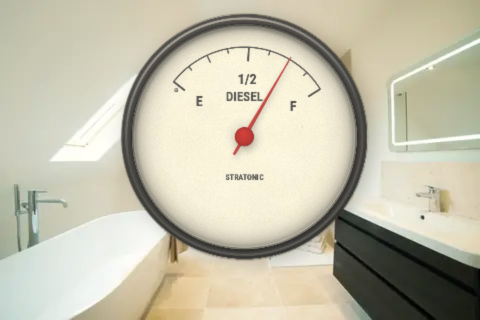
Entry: 0.75
